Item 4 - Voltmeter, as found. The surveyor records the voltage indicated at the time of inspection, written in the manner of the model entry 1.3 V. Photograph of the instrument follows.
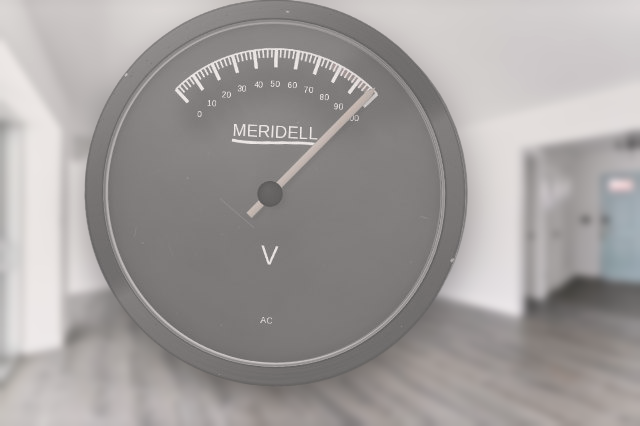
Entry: 98 V
